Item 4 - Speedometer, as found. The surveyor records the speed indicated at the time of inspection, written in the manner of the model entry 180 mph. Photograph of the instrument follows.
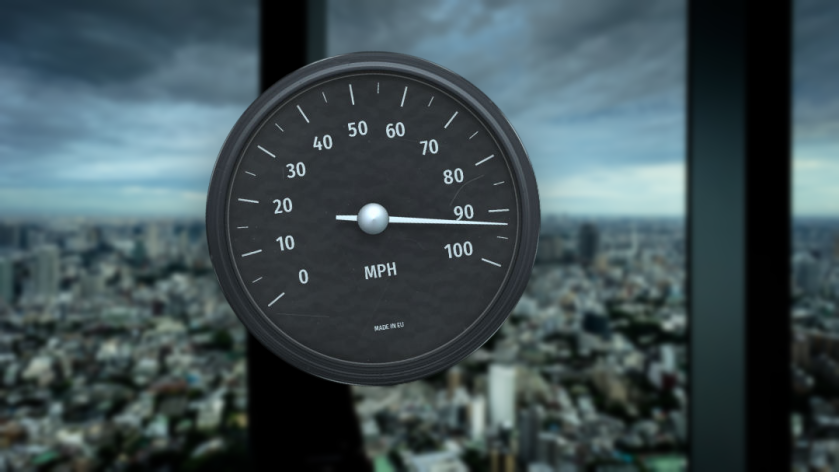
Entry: 92.5 mph
